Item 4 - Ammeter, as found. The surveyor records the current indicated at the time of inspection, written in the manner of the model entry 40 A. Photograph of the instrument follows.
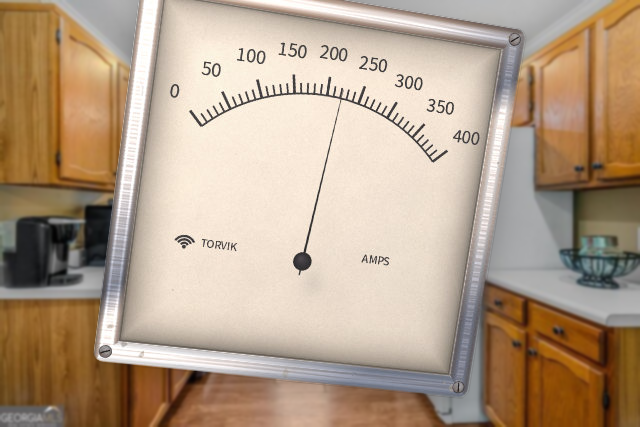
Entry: 220 A
